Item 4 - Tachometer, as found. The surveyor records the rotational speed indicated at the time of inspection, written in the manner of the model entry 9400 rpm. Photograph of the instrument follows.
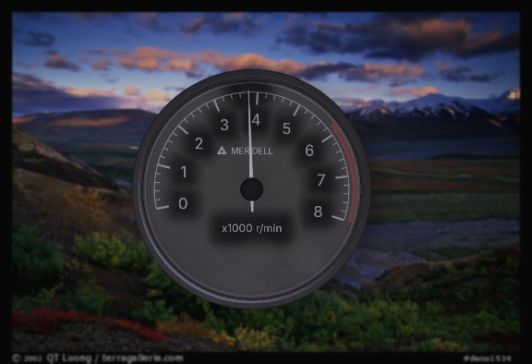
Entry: 3800 rpm
